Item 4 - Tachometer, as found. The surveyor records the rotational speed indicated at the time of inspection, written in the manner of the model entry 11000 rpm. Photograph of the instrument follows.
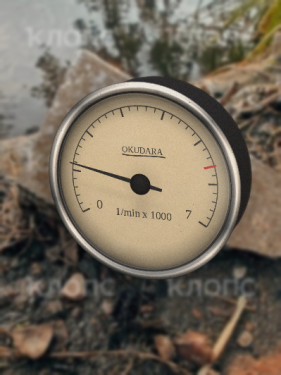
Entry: 1200 rpm
